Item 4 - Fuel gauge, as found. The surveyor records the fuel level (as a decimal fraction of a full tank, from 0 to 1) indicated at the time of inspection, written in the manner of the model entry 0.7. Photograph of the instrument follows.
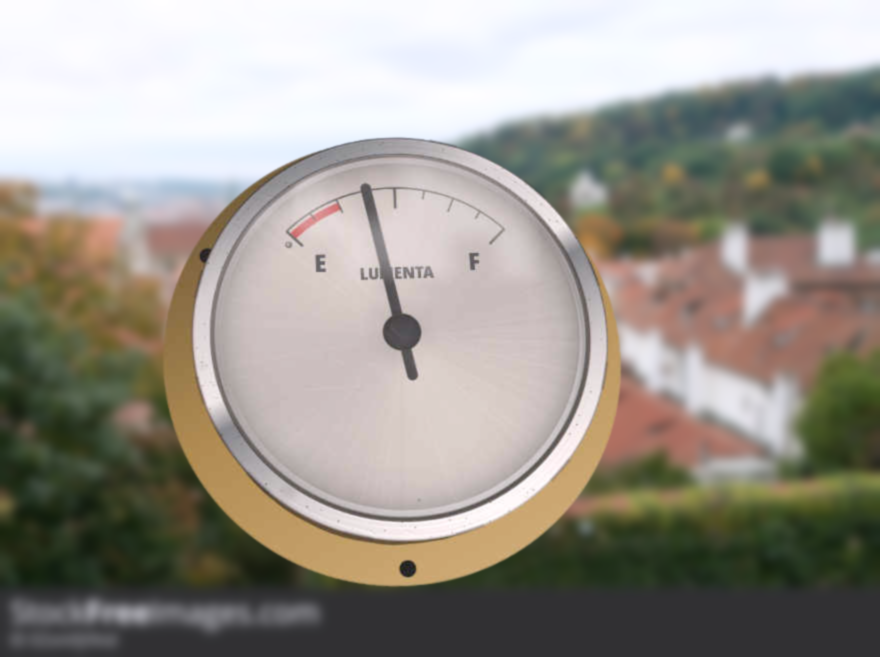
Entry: 0.375
